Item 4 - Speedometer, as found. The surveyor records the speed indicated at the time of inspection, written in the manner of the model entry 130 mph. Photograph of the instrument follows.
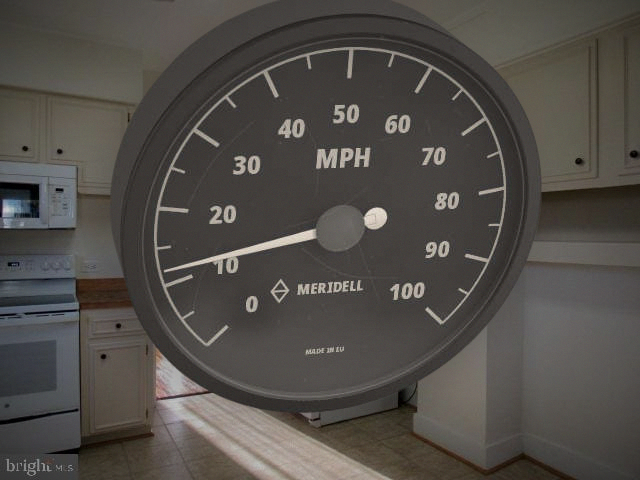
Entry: 12.5 mph
